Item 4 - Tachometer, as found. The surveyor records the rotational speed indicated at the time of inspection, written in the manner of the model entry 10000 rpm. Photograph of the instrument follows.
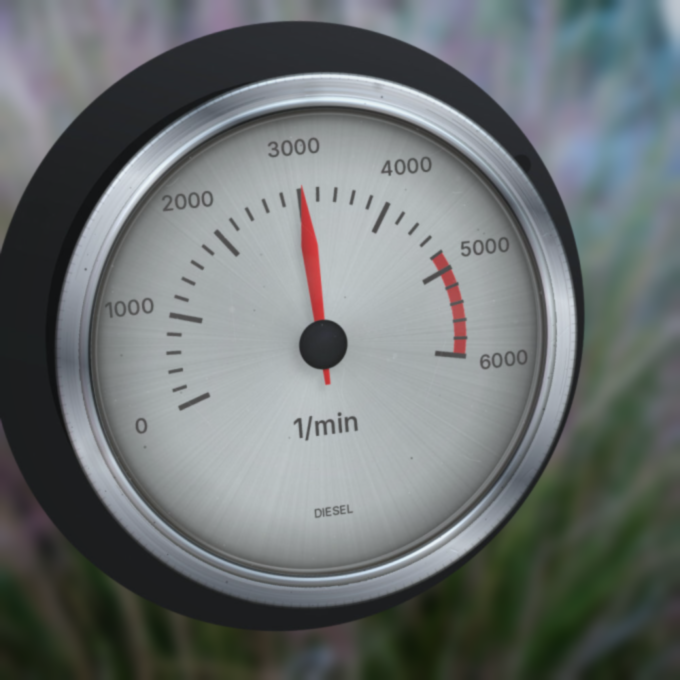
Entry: 3000 rpm
